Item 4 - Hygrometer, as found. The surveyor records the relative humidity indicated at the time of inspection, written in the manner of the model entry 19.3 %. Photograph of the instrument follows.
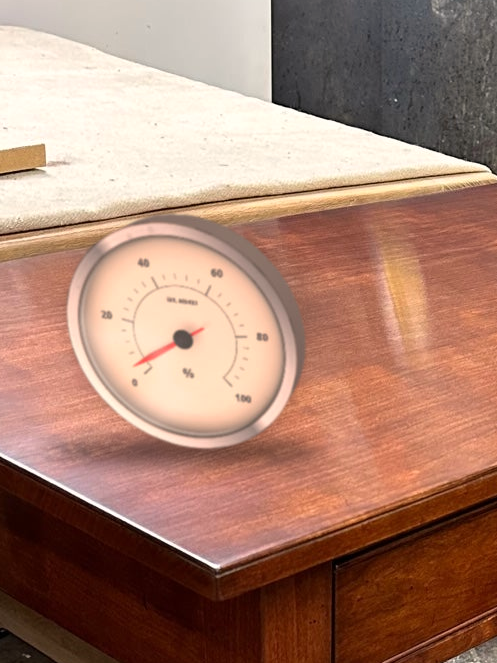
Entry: 4 %
